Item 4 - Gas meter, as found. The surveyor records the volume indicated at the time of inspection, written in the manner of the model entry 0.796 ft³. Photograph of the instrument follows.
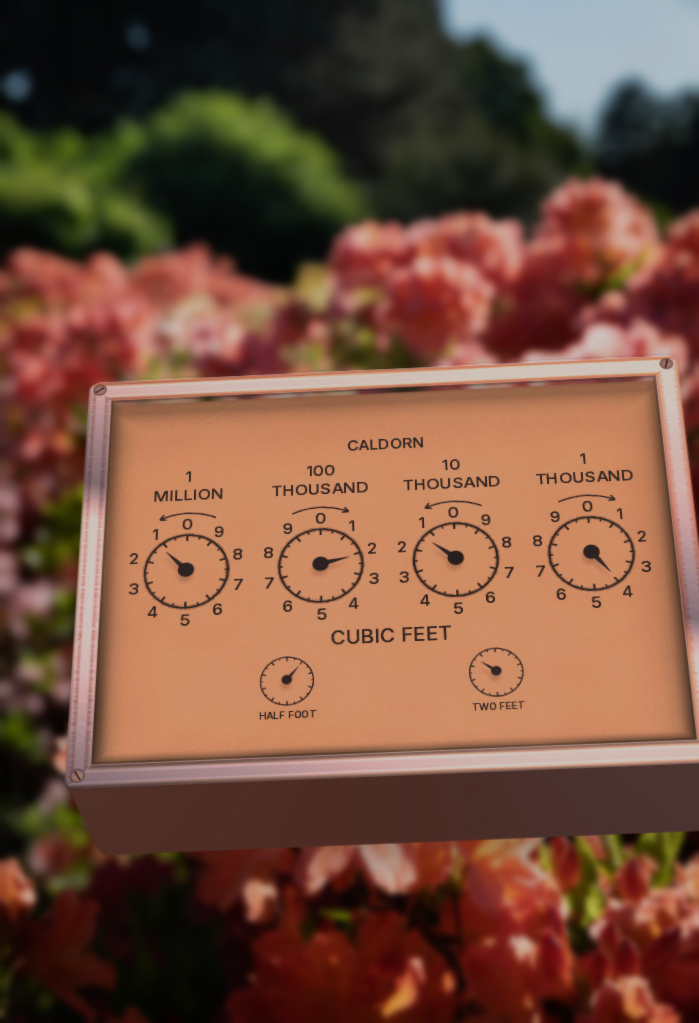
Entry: 121400 ft³
